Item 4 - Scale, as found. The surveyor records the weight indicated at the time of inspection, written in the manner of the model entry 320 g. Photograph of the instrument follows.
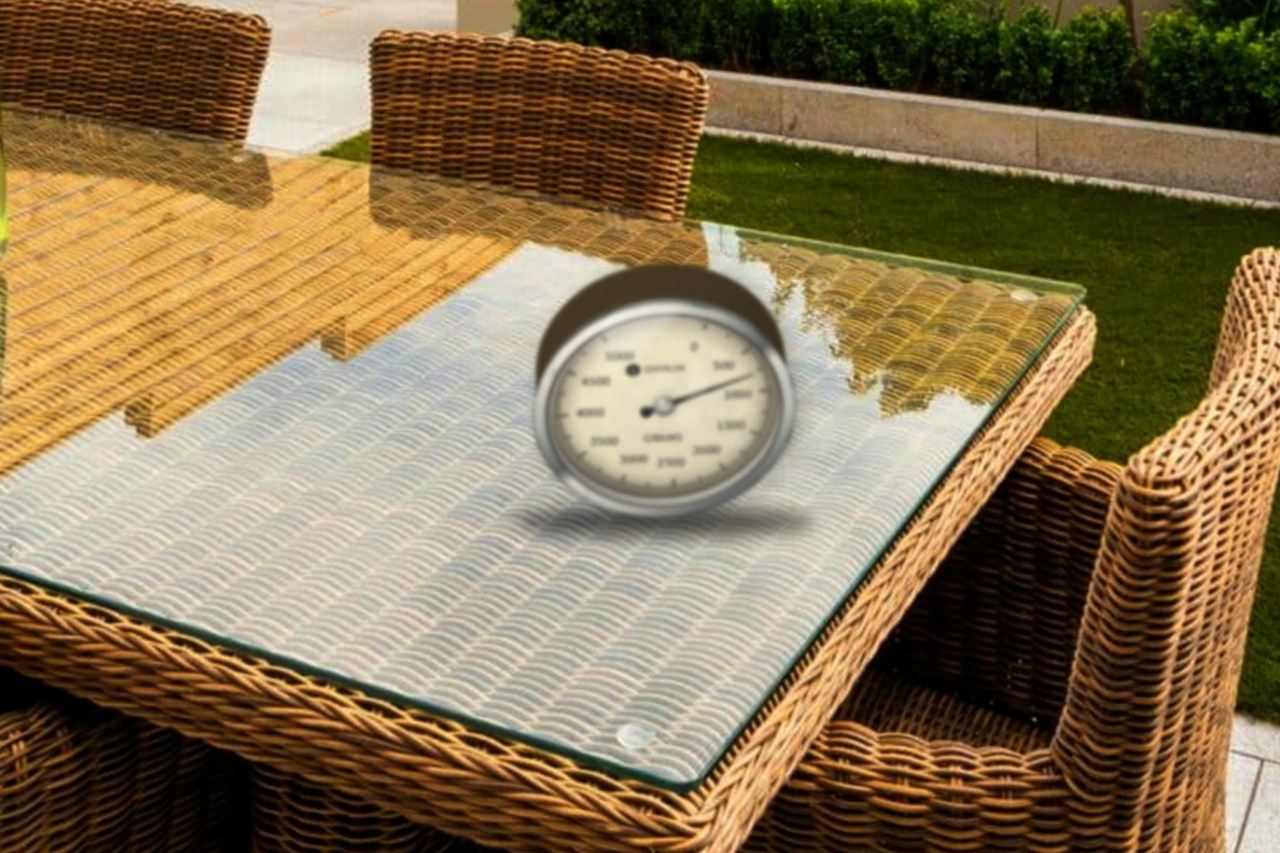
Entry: 750 g
